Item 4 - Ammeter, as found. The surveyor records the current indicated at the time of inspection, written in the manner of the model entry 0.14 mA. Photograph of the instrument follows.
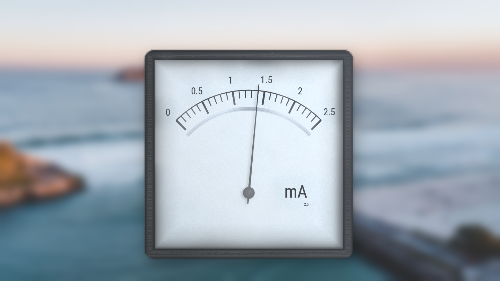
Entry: 1.4 mA
